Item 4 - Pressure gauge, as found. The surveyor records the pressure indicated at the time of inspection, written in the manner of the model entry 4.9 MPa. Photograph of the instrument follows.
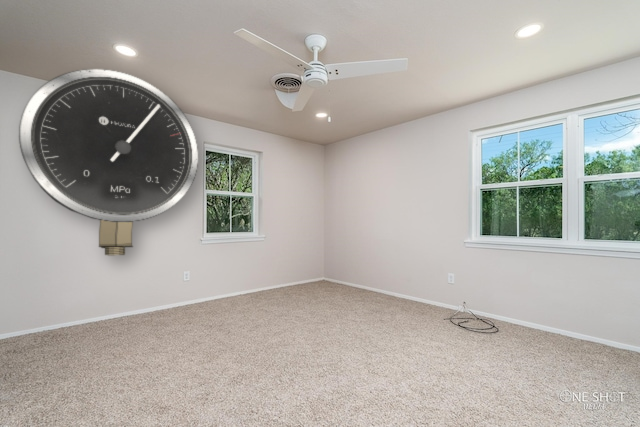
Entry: 0.062 MPa
